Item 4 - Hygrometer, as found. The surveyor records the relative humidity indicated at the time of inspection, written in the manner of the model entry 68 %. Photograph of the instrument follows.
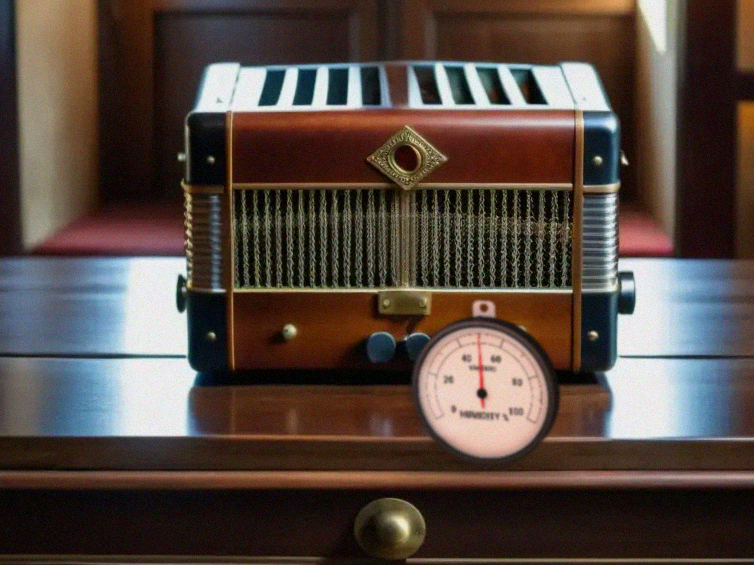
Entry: 50 %
